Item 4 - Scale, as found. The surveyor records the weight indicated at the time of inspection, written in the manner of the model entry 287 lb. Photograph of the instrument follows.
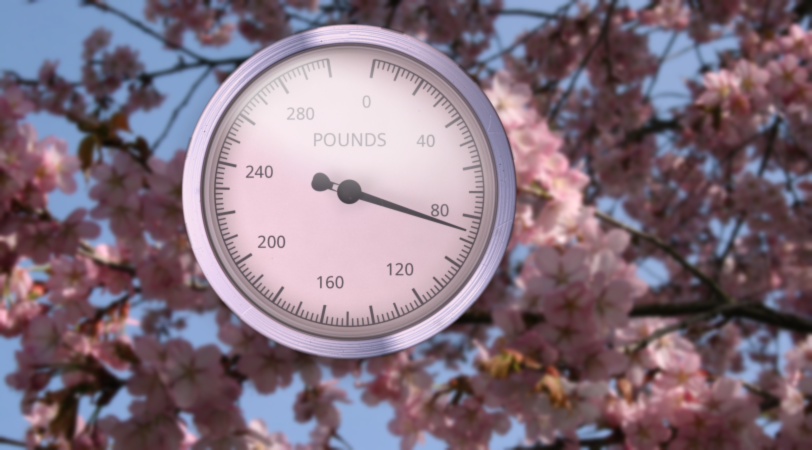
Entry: 86 lb
